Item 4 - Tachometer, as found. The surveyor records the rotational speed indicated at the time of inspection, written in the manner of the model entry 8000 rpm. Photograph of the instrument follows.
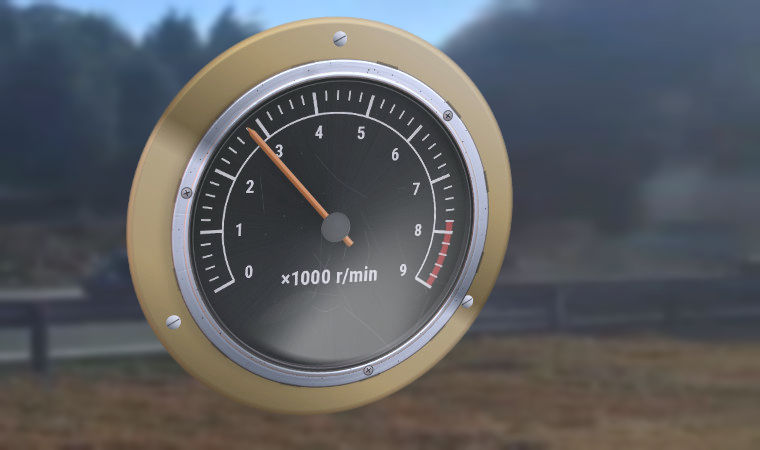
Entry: 2800 rpm
